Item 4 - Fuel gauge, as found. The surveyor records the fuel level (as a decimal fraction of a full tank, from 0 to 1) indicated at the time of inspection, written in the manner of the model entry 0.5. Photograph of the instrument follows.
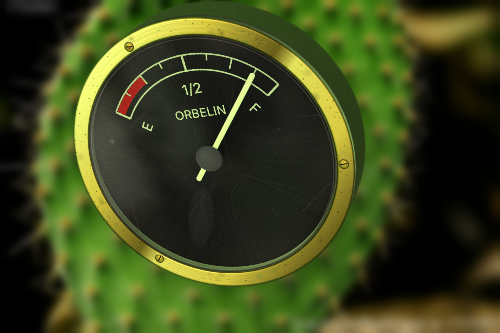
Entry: 0.875
